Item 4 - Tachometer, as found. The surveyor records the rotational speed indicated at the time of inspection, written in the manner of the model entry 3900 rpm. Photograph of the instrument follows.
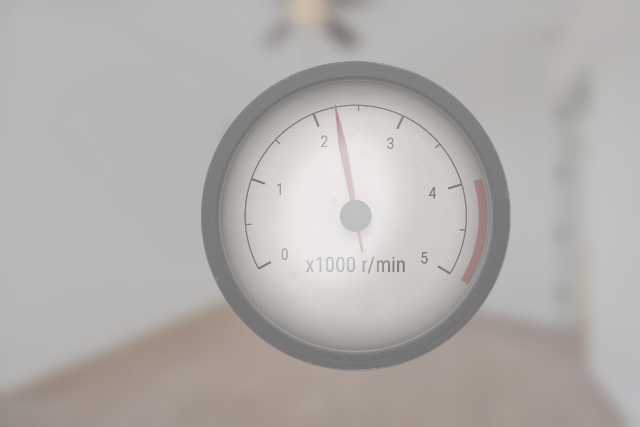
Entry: 2250 rpm
